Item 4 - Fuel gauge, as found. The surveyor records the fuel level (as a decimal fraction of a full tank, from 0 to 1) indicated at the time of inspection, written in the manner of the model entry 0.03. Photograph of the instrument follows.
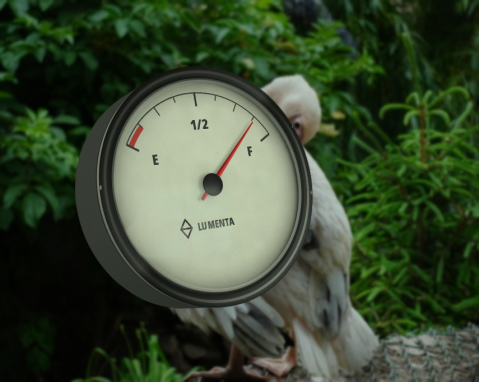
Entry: 0.875
